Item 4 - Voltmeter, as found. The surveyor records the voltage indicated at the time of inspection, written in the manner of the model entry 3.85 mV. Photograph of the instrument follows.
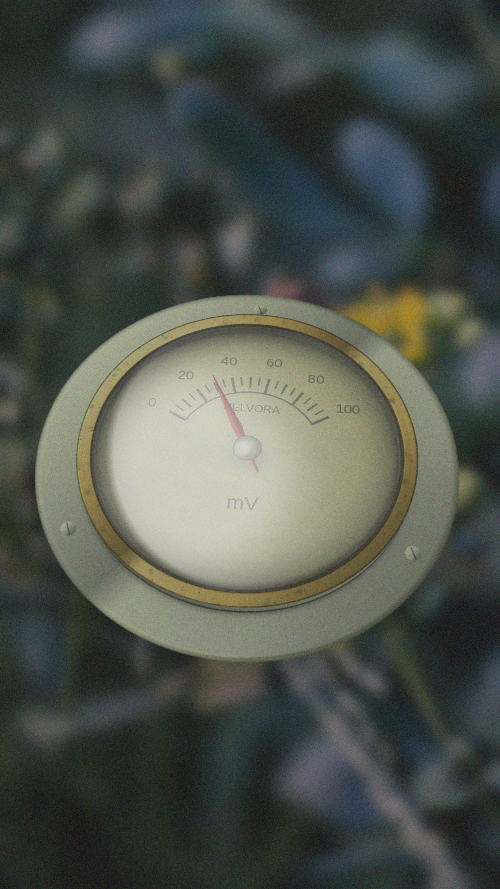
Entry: 30 mV
